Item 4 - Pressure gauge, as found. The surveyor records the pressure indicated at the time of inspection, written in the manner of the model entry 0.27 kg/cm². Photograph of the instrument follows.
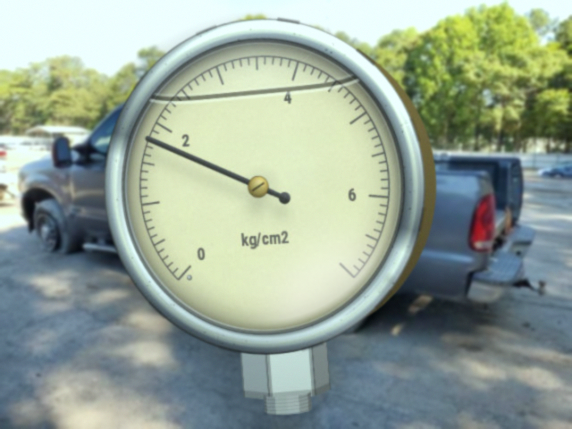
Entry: 1.8 kg/cm²
